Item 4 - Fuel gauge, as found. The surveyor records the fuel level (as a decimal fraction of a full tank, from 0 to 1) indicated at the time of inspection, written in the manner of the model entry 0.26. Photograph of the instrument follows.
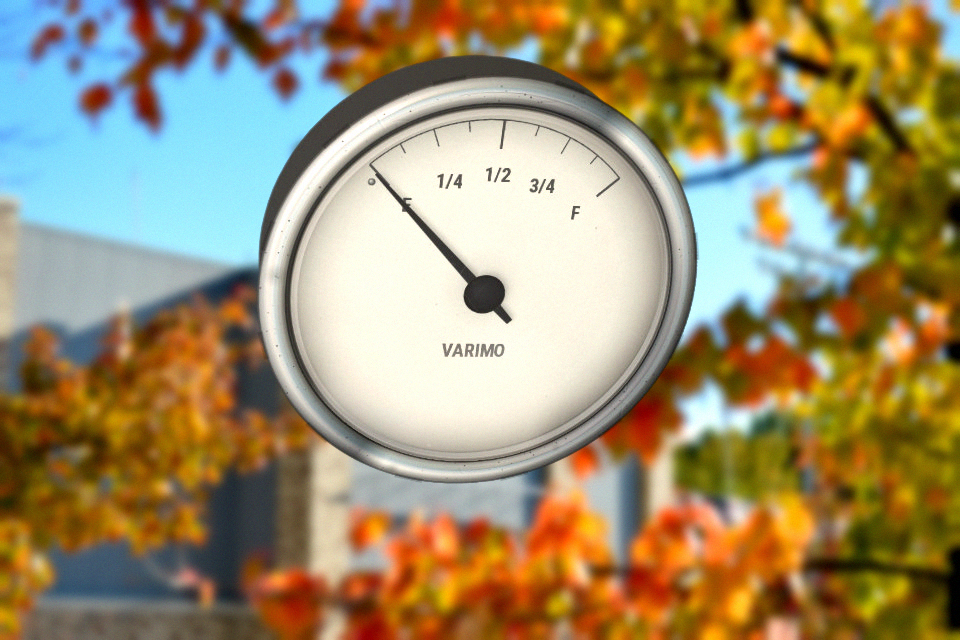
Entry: 0
